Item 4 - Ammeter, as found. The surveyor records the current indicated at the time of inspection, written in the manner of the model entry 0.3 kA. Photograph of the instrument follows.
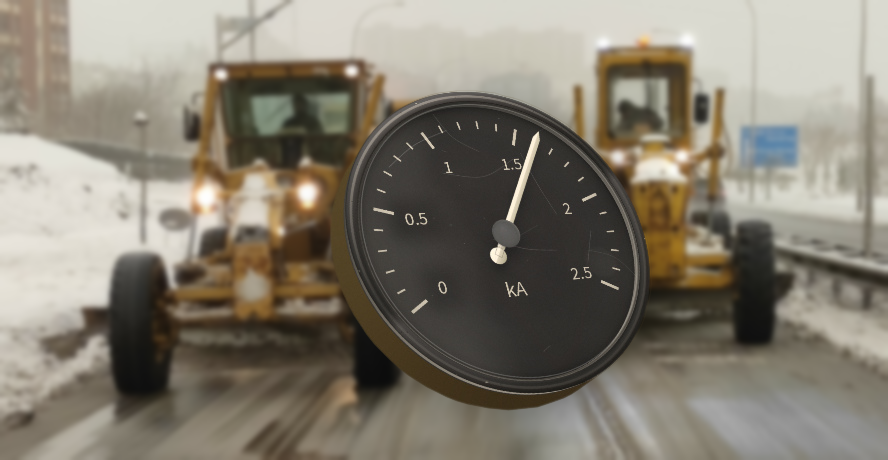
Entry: 1.6 kA
